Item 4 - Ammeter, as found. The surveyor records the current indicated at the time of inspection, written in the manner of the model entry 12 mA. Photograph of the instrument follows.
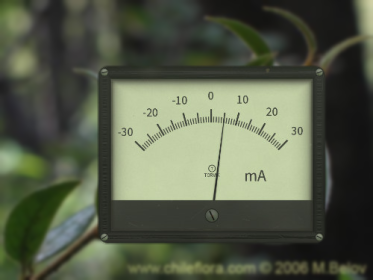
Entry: 5 mA
